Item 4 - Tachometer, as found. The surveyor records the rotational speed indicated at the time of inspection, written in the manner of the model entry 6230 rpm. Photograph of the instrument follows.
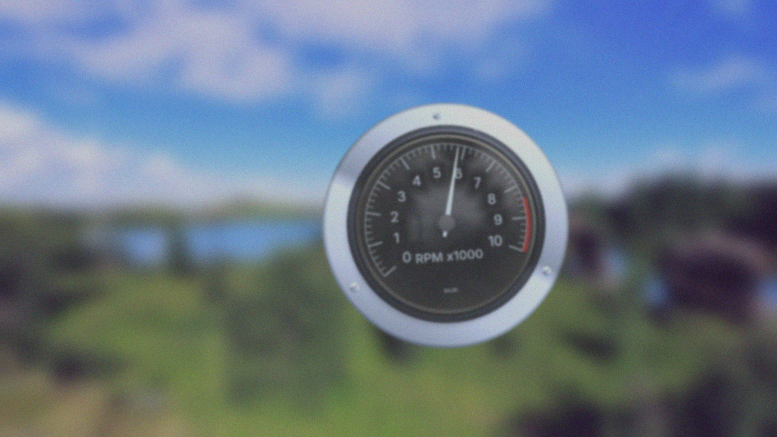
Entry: 5800 rpm
